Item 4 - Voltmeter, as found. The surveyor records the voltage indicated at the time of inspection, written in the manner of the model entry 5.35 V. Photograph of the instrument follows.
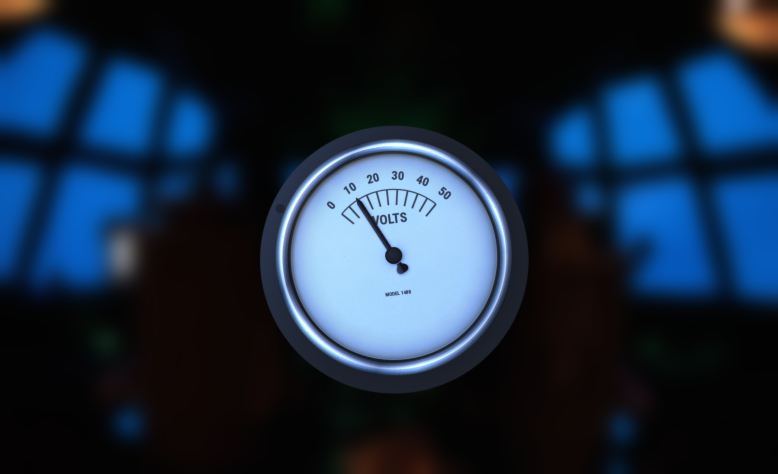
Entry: 10 V
